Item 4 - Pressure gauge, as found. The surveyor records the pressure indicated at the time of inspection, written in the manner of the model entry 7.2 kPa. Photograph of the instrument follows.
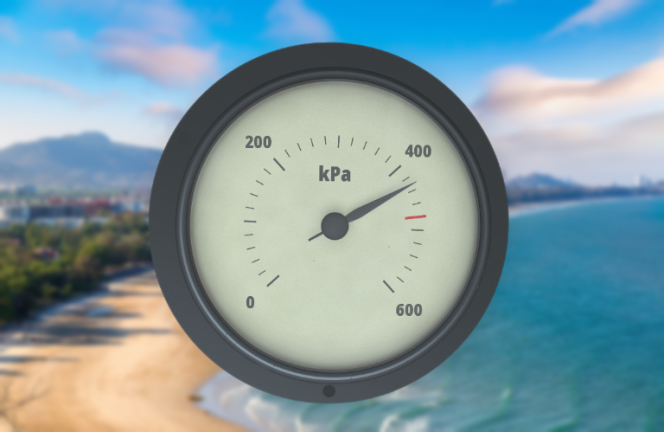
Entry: 430 kPa
